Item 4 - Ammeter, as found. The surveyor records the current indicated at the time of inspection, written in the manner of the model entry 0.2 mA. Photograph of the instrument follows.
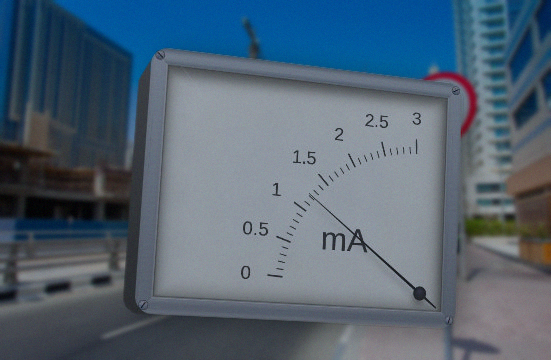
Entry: 1.2 mA
